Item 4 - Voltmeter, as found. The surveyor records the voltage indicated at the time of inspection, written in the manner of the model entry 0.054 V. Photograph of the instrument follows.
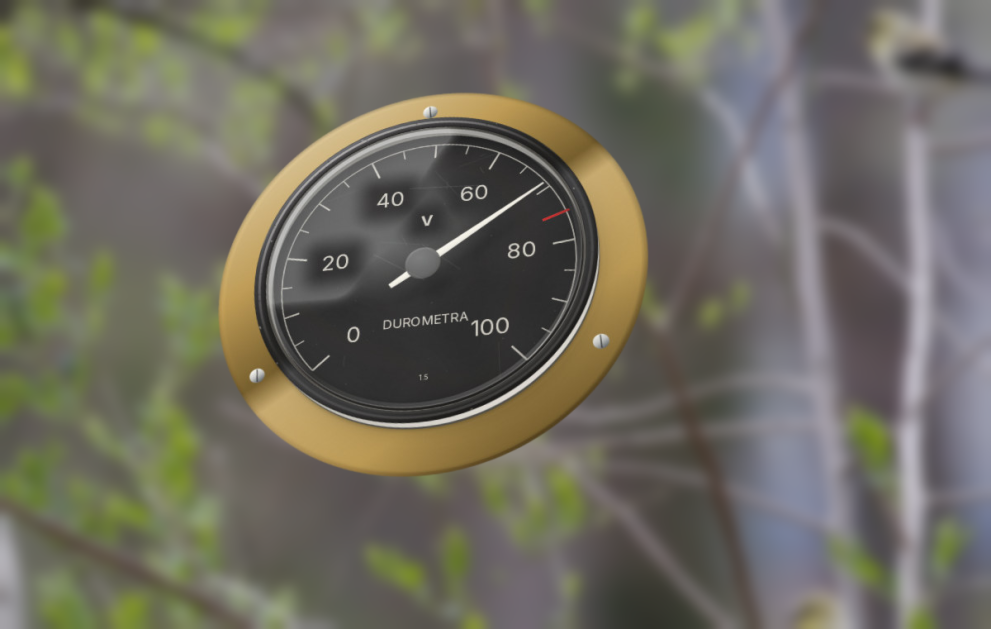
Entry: 70 V
